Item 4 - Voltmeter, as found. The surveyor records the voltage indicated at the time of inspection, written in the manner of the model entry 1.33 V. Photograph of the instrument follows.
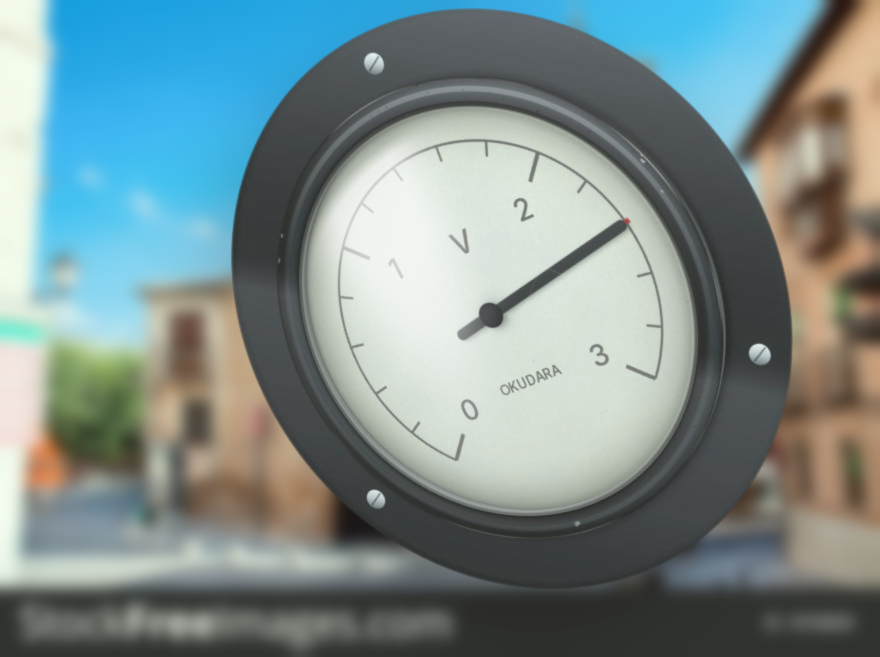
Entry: 2.4 V
